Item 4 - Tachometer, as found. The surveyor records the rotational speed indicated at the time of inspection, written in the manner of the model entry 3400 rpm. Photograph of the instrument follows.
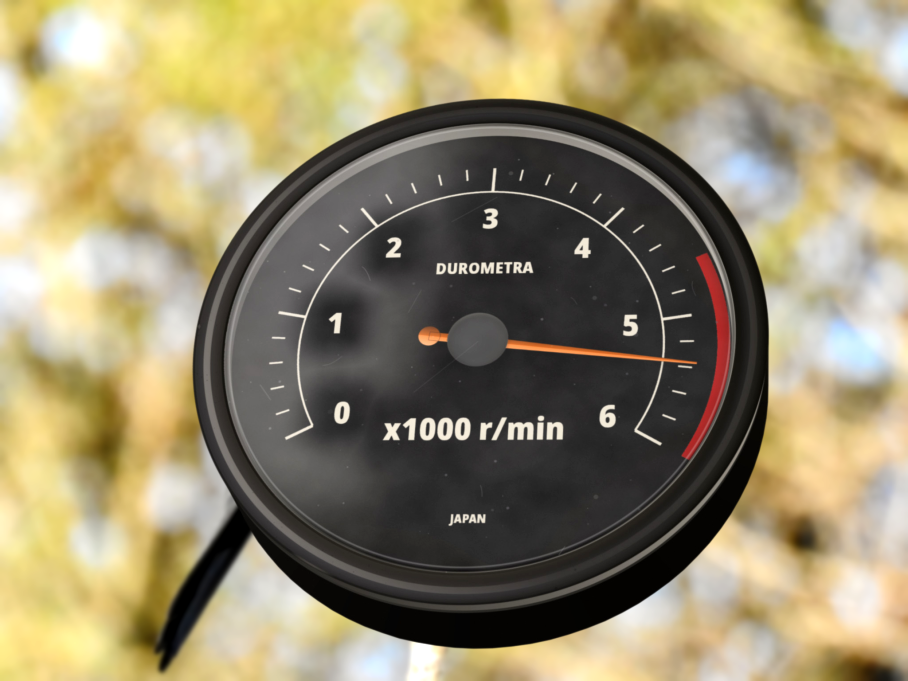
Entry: 5400 rpm
